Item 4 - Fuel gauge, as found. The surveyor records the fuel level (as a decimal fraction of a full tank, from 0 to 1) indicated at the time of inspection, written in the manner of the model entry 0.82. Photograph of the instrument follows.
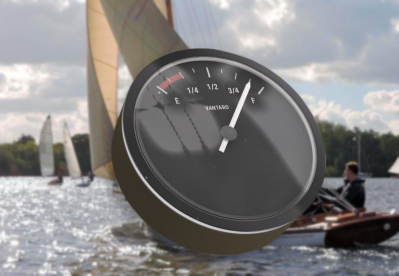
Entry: 0.875
